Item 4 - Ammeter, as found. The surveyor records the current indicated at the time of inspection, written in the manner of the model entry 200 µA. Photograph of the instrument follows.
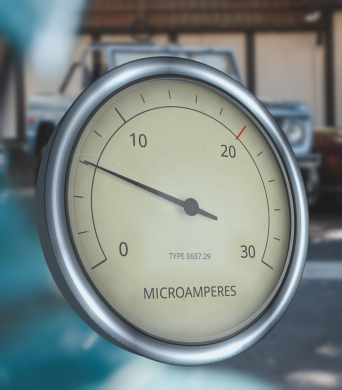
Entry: 6 µA
